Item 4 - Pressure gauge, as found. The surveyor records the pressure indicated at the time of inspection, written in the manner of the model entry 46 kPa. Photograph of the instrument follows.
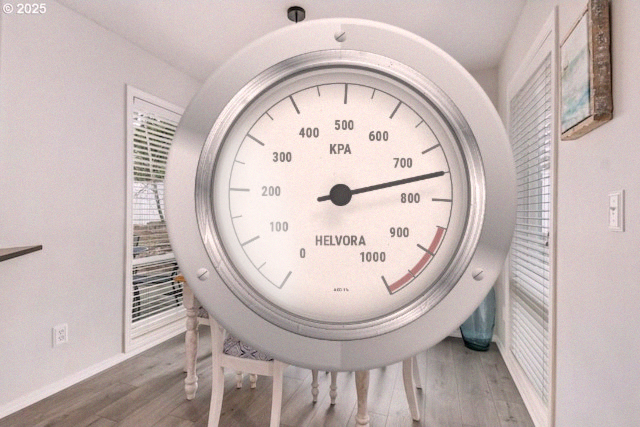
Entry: 750 kPa
